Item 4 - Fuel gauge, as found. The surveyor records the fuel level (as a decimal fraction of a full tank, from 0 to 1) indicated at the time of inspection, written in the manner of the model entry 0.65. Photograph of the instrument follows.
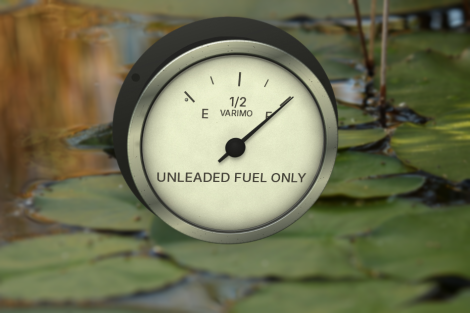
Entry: 1
